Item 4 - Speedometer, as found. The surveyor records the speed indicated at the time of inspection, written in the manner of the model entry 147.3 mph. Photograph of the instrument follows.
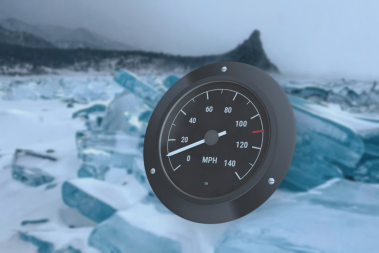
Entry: 10 mph
